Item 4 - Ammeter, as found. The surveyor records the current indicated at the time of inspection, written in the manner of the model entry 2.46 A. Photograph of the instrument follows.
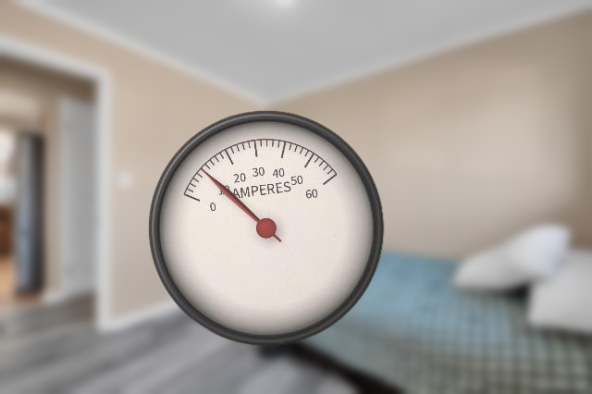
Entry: 10 A
